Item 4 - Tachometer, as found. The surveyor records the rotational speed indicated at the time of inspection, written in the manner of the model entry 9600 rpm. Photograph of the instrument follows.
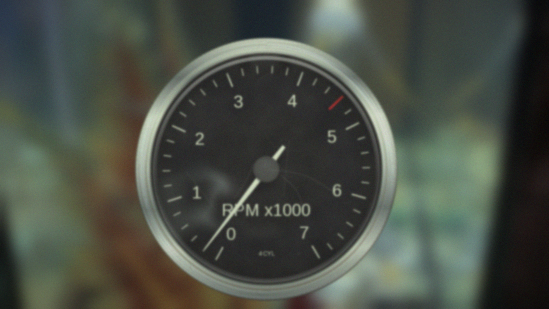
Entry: 200 rpm
